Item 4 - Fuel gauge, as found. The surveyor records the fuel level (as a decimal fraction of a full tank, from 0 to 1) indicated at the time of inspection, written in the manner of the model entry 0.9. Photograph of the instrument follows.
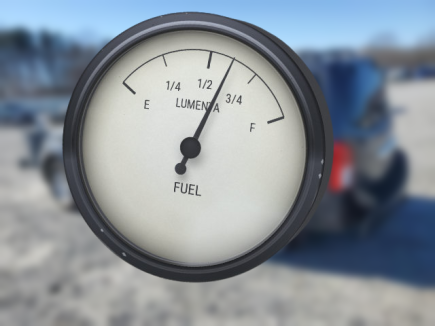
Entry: 0.625
